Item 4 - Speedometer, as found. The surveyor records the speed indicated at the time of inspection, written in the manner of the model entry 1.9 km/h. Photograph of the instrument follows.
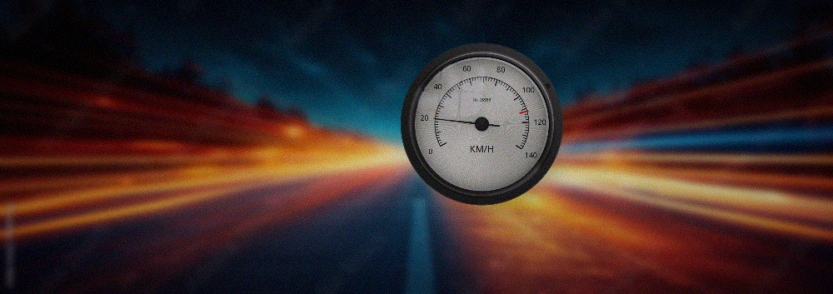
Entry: 20 km/h
